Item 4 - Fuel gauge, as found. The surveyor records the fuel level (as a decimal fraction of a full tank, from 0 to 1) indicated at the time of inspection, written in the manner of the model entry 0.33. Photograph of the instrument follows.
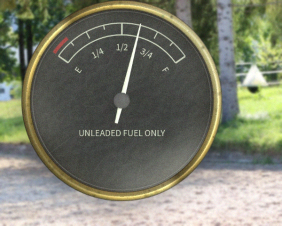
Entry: 0.625
